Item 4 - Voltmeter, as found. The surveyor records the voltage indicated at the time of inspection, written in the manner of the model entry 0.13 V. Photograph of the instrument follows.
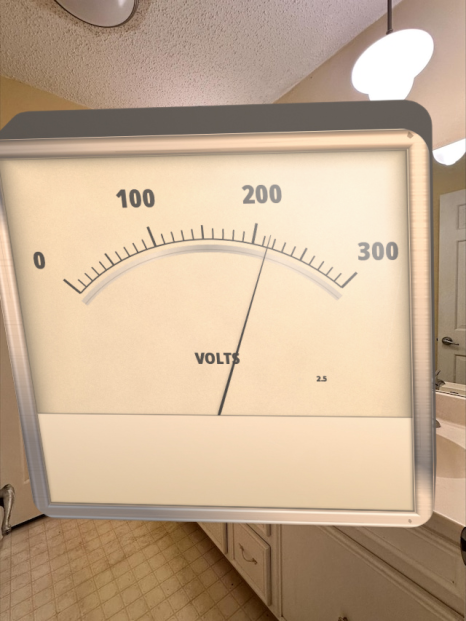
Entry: 215 V
